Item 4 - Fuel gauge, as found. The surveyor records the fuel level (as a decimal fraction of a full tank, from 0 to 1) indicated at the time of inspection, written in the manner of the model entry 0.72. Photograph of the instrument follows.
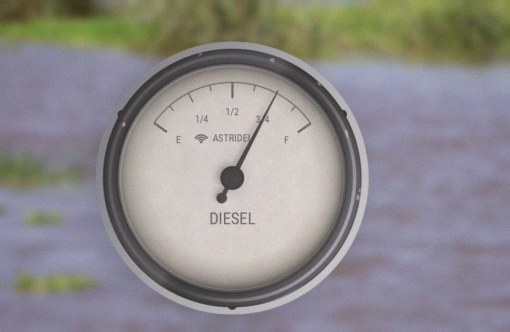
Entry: 0.75
